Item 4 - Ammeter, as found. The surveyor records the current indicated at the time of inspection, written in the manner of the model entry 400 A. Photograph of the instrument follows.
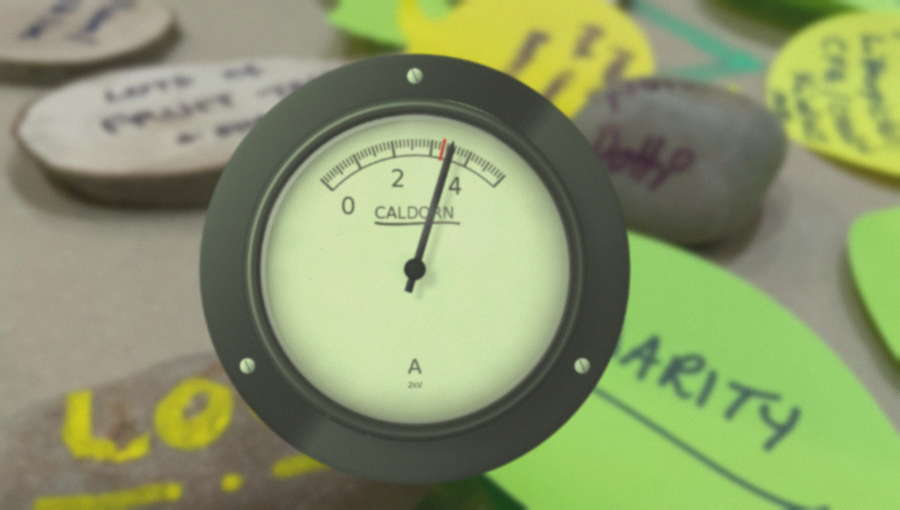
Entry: 3.5 A
